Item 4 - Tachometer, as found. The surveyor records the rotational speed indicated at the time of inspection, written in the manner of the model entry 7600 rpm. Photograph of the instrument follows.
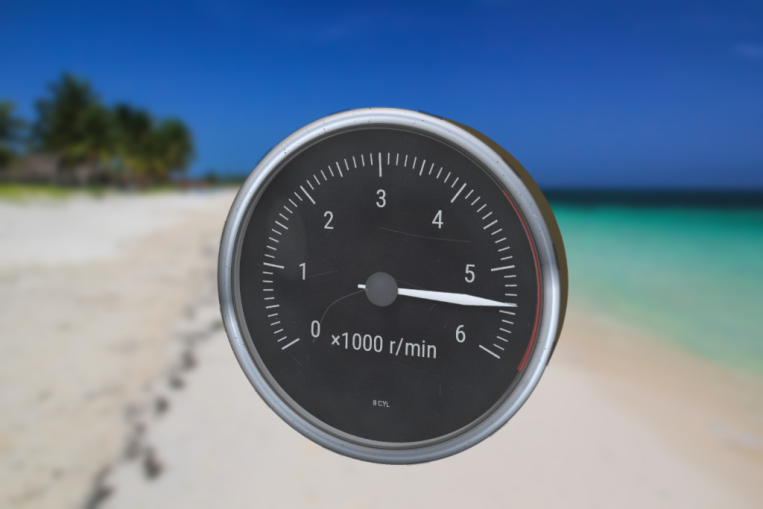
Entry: 5400 rpm
